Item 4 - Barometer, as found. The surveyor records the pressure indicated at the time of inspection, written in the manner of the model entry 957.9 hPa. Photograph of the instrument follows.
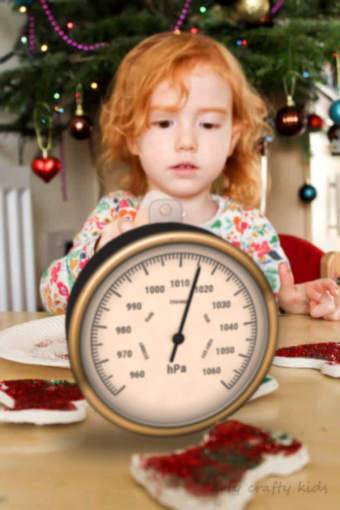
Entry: 1015 hPa
